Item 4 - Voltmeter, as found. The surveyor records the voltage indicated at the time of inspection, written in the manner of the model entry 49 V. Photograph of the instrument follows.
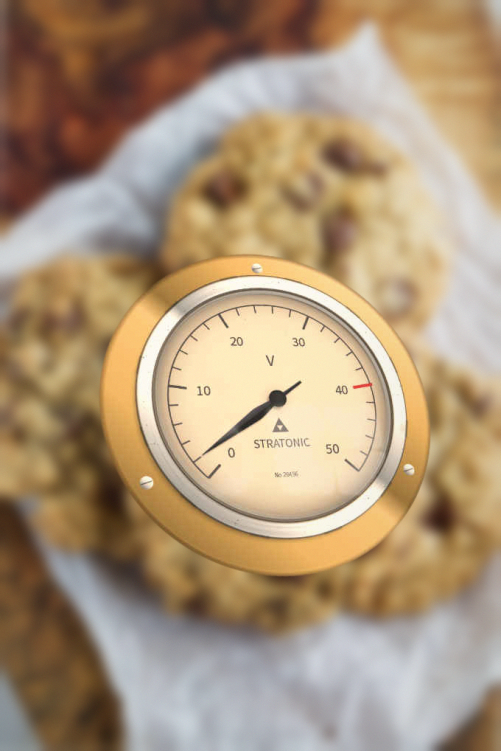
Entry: 2 V
